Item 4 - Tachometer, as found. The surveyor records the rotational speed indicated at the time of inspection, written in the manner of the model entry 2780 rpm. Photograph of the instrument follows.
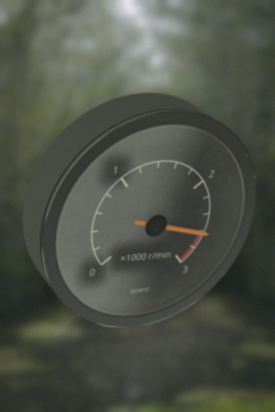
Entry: 2600 rpm
